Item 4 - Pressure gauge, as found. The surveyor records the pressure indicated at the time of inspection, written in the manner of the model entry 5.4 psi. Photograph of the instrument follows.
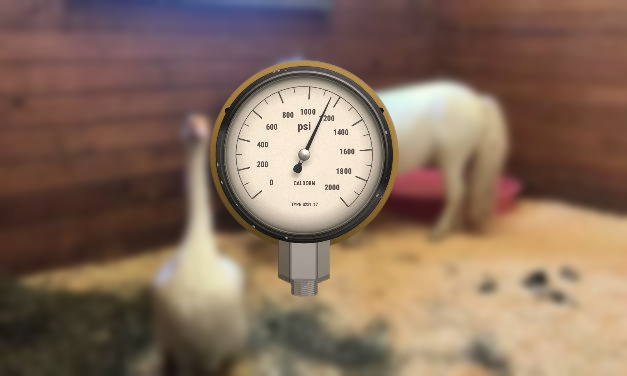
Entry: 1150 psi
